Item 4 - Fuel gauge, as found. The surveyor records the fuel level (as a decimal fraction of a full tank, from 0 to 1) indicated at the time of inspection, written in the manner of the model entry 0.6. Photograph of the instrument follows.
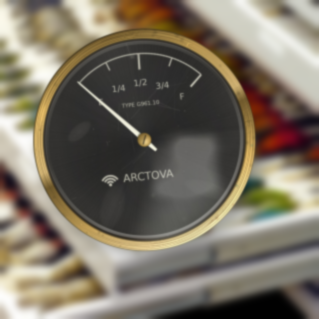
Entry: 0
